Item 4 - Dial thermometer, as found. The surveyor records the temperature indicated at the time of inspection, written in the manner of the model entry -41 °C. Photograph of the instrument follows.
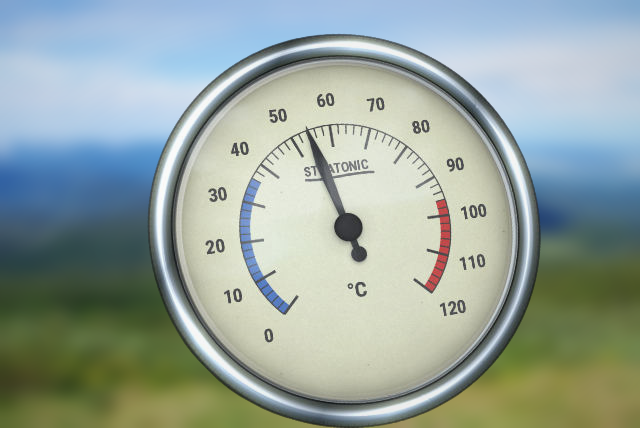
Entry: 54 °C
